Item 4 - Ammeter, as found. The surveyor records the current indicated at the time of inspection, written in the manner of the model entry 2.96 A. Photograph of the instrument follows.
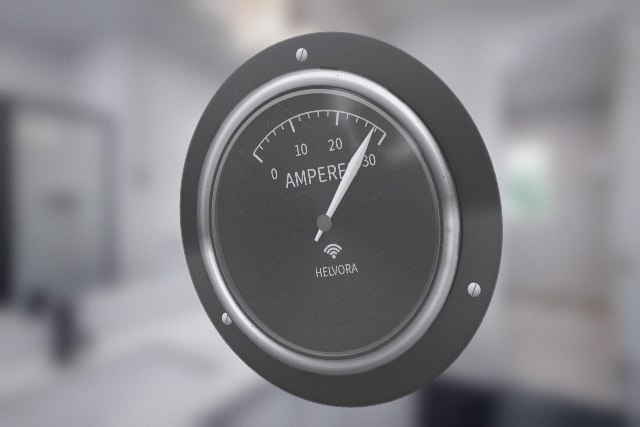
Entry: 28 A
